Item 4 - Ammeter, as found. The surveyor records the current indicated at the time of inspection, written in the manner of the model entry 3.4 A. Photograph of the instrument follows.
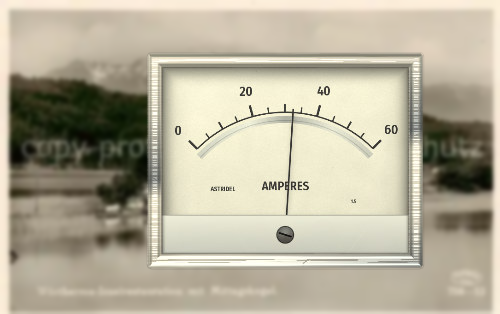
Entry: 32.5 A
